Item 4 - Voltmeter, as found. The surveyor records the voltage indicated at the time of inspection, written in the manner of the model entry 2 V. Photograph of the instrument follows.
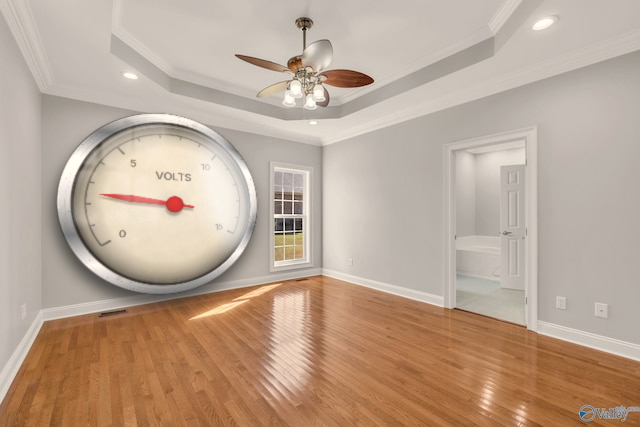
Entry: 2.5 V
